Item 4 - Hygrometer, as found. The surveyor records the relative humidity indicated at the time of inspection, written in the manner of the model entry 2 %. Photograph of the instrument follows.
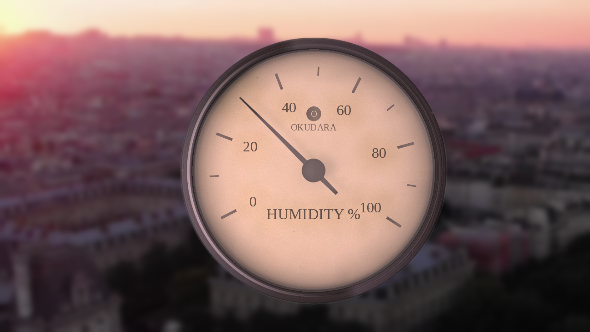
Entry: 30 %
